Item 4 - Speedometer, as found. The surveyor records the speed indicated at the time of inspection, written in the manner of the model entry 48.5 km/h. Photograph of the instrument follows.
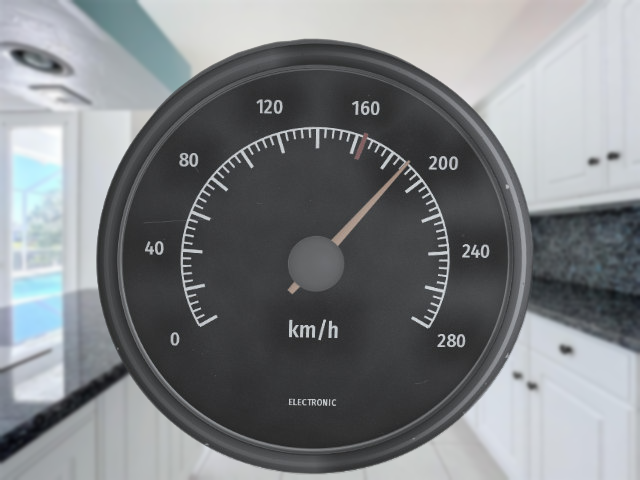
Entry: 188 km/h
